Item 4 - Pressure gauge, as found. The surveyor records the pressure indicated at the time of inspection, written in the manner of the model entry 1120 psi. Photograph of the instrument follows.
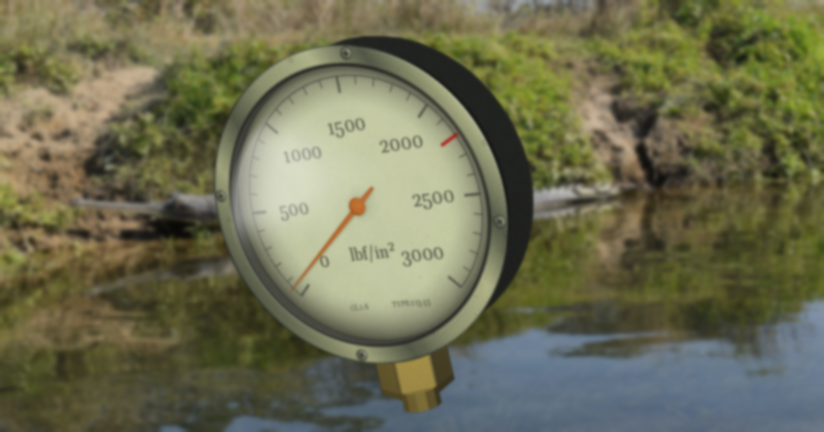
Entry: 50 psi
